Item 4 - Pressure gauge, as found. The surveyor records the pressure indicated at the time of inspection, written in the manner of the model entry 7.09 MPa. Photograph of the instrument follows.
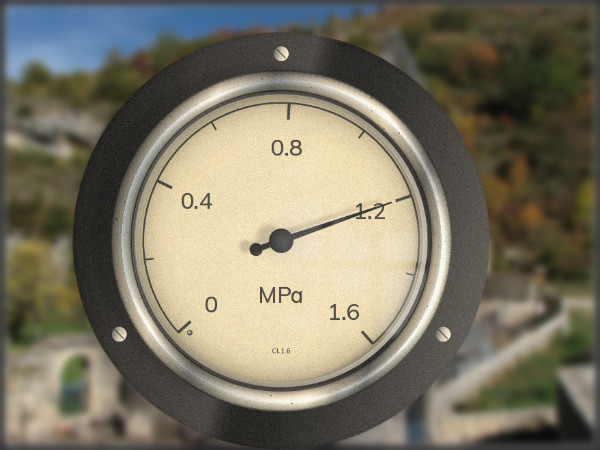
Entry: 1.2 MPa
